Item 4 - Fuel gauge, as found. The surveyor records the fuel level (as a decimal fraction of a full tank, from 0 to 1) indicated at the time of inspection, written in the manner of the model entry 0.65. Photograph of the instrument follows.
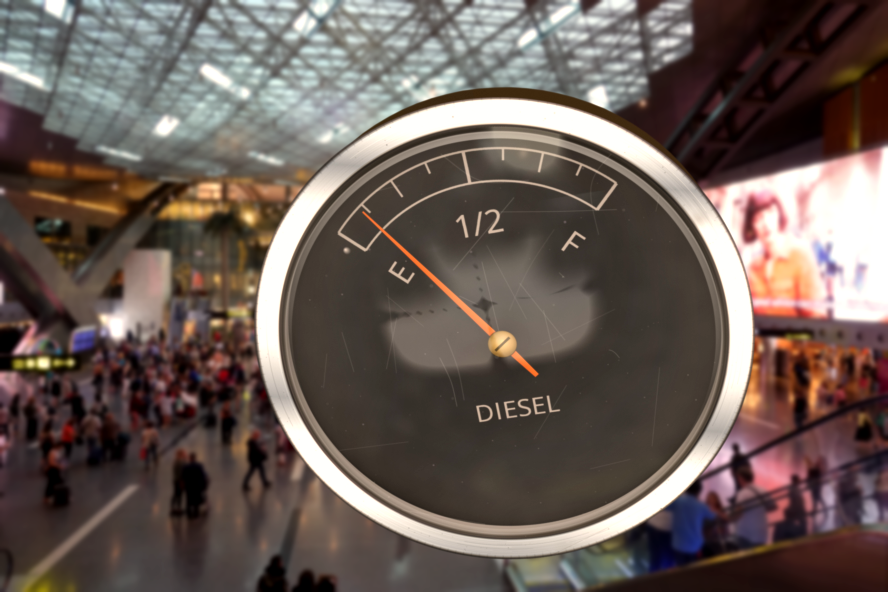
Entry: 0.125
